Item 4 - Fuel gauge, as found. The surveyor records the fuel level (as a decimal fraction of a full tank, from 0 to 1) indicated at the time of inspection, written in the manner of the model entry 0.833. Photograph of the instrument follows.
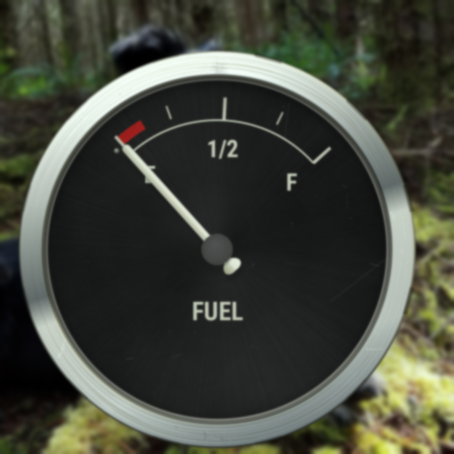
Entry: 0
